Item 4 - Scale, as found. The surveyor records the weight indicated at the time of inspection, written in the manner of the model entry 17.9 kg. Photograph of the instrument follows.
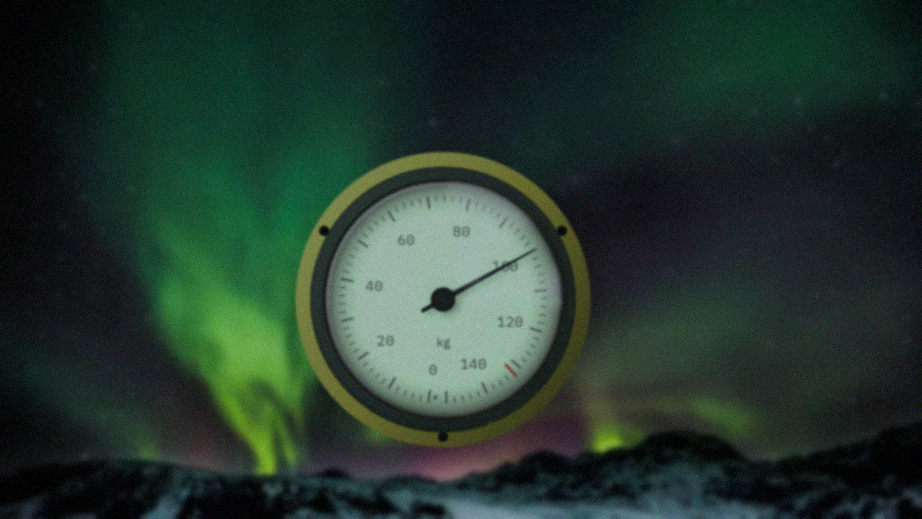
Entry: 100 kg
